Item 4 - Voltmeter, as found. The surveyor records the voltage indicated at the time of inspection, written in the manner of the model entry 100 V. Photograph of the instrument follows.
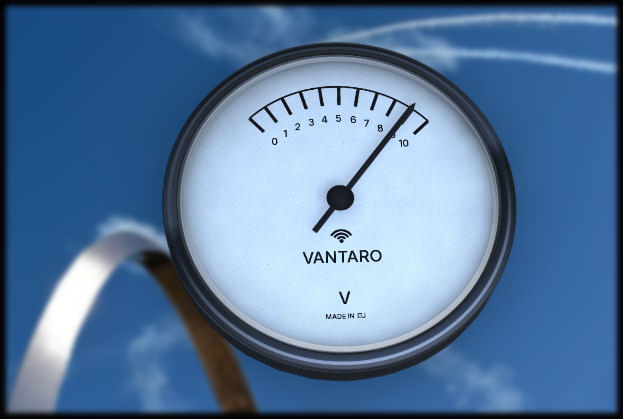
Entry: 9 V
